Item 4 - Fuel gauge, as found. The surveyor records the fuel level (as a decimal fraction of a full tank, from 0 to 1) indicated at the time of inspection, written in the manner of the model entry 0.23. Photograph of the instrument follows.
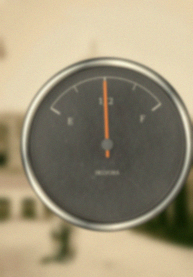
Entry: 0.5
